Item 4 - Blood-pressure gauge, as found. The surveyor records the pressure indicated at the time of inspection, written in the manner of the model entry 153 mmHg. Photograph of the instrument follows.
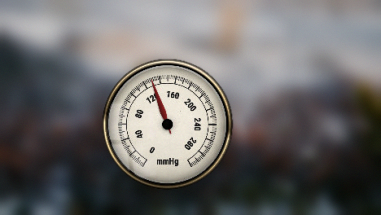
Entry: 130 mmHg
